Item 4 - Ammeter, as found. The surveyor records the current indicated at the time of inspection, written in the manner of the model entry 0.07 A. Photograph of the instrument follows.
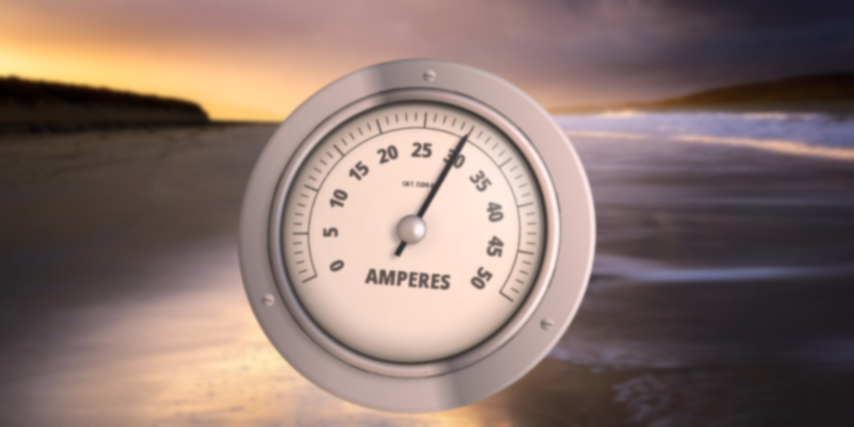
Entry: 30 A
